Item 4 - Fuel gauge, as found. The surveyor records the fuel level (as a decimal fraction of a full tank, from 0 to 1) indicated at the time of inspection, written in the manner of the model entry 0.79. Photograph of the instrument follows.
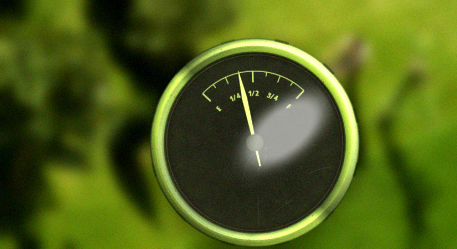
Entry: 0.375
